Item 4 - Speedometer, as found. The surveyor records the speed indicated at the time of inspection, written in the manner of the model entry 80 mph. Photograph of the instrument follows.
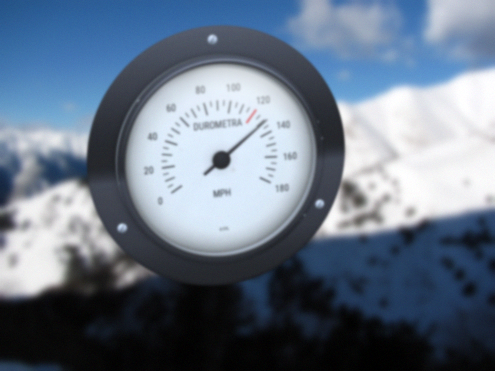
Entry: 130 mph
